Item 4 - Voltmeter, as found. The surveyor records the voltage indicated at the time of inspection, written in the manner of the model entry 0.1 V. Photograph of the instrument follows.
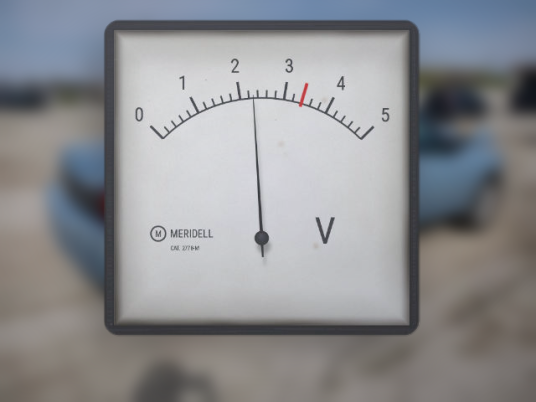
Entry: 2.3 V
